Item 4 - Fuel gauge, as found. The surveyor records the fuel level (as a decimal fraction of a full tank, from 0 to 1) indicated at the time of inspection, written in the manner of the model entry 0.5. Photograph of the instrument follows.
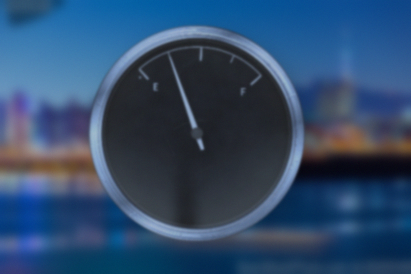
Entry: 0.25
